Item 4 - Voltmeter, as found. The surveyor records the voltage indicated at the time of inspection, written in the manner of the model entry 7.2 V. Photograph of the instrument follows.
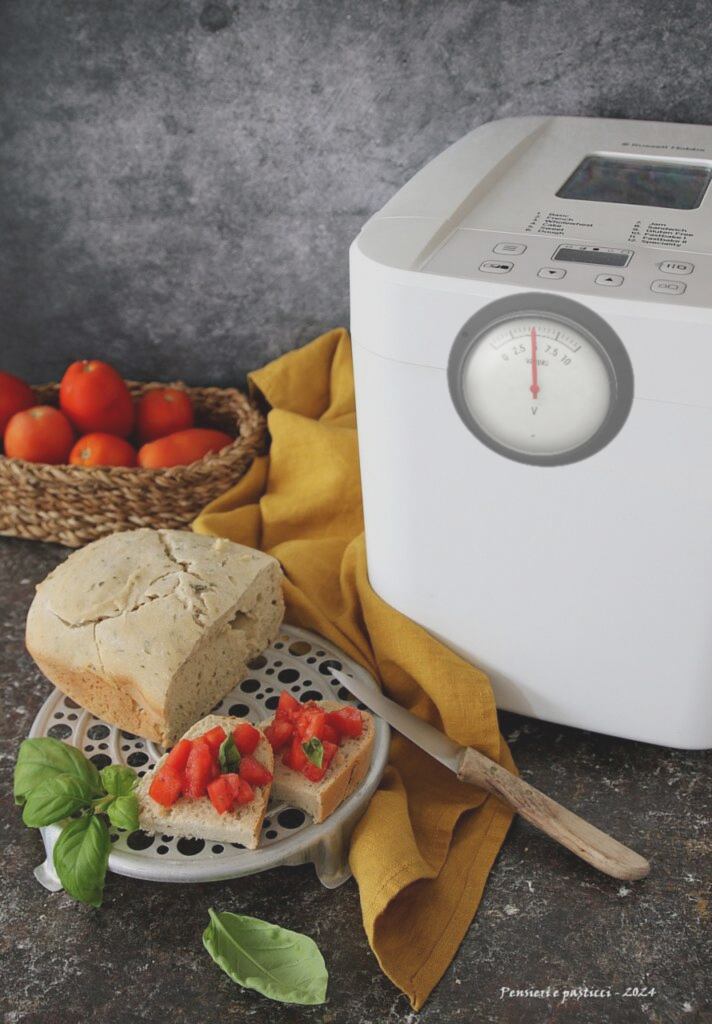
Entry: 5 V
